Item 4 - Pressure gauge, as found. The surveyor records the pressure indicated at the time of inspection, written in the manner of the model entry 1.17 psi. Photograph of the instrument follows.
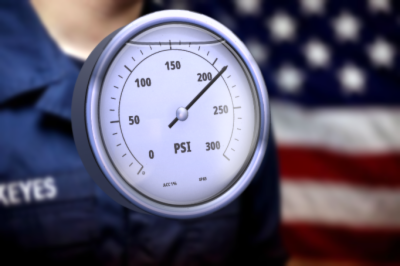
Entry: 210 psi
